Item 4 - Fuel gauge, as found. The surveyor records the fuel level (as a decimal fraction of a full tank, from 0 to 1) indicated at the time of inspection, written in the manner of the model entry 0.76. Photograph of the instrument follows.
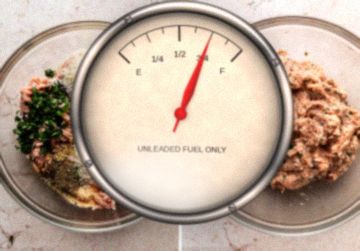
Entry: 0.75
